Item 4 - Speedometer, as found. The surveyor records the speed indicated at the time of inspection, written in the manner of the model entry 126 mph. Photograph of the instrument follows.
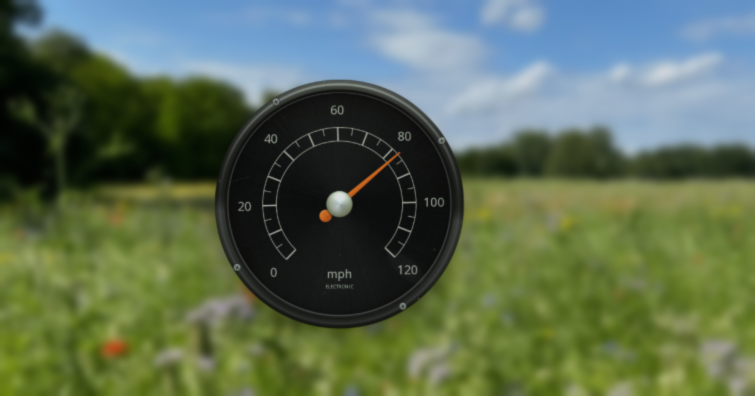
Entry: 82.5 mph
